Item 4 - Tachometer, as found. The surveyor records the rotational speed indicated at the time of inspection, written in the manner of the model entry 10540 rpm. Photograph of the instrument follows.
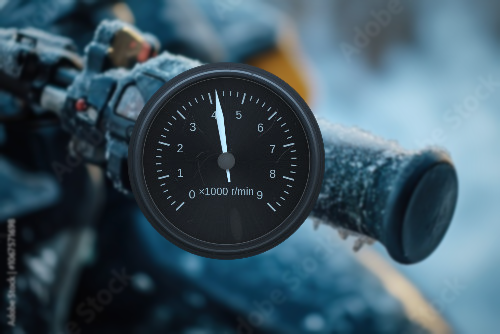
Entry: 4200 rpm
